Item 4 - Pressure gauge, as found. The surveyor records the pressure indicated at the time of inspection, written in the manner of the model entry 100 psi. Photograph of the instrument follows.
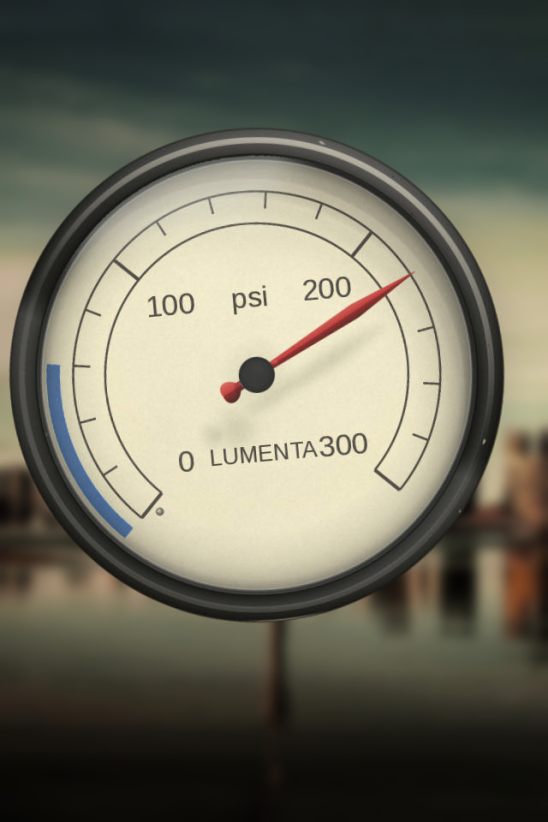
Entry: 220 psi
